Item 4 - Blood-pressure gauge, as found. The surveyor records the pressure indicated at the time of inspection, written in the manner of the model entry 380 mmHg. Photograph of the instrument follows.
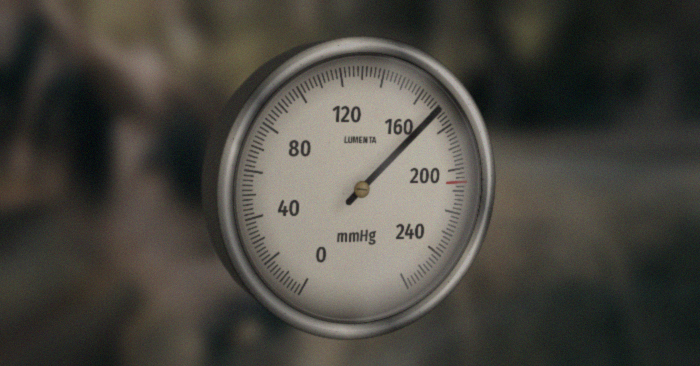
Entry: 170 mmHg
